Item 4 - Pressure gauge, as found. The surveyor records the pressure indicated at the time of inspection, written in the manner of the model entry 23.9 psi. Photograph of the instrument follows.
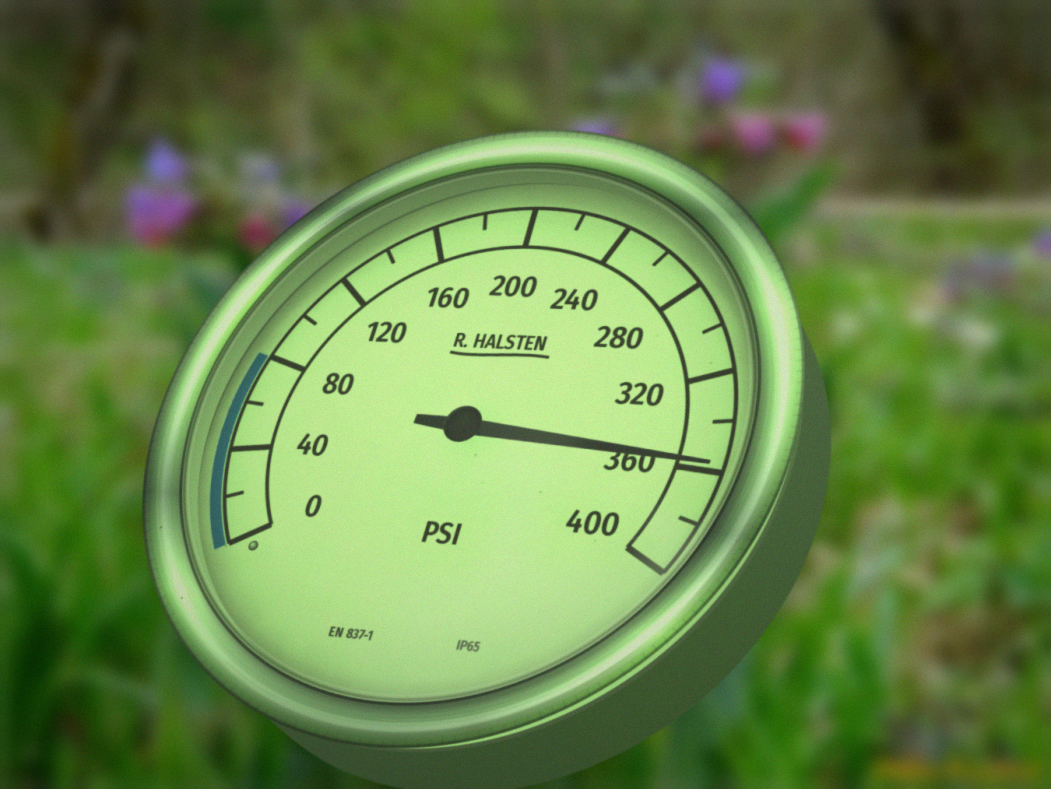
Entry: 360 psi
